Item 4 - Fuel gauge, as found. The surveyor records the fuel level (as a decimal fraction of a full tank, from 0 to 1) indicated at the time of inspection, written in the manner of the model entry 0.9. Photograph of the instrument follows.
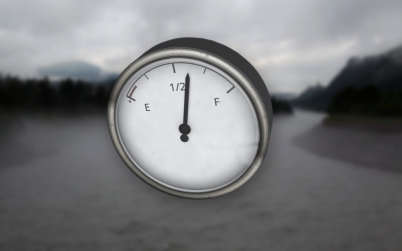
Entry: 0.625
